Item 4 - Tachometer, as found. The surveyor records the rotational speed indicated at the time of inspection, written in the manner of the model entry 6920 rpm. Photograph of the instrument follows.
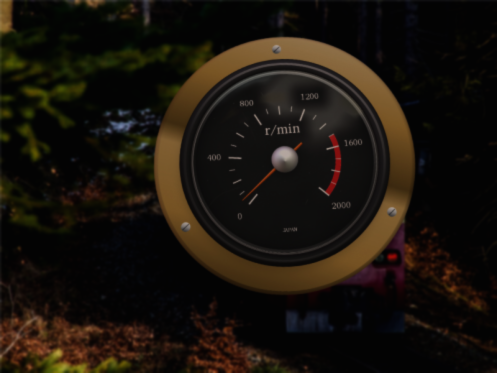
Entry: 50 rpm
